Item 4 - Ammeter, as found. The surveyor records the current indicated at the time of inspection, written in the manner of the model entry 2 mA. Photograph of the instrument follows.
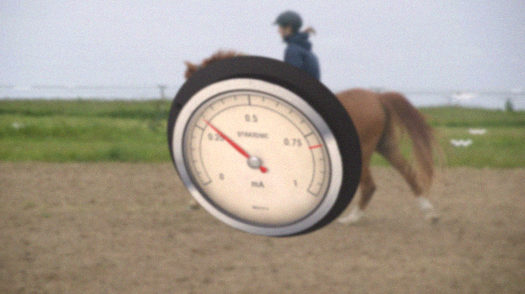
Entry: 0.3 mA
